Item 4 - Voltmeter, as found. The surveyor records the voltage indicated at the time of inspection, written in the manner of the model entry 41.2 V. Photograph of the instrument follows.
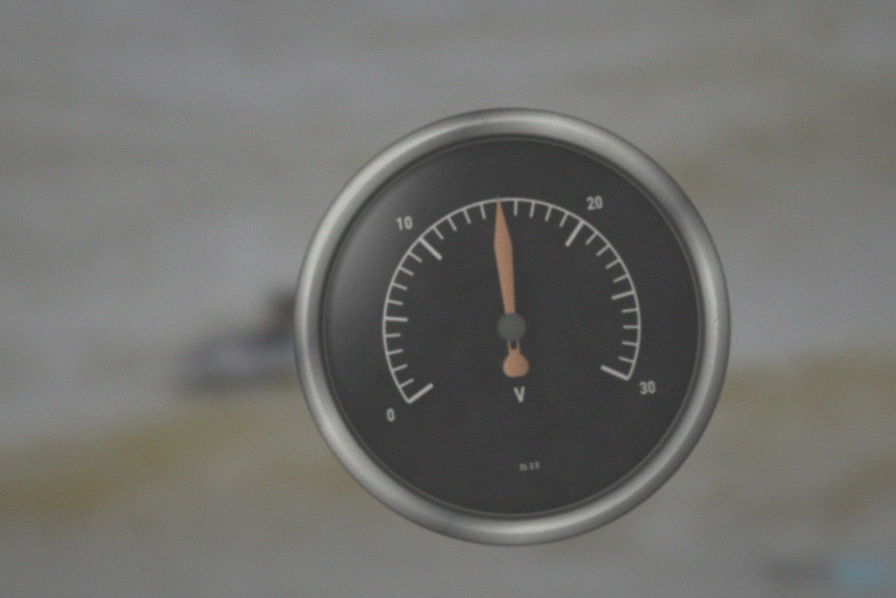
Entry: 15 V
